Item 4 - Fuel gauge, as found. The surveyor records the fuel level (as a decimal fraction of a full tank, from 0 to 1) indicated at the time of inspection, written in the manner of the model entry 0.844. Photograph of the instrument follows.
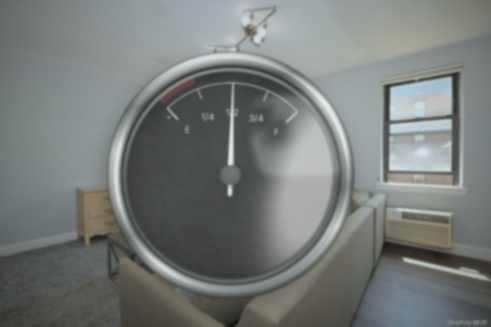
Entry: 0.5
